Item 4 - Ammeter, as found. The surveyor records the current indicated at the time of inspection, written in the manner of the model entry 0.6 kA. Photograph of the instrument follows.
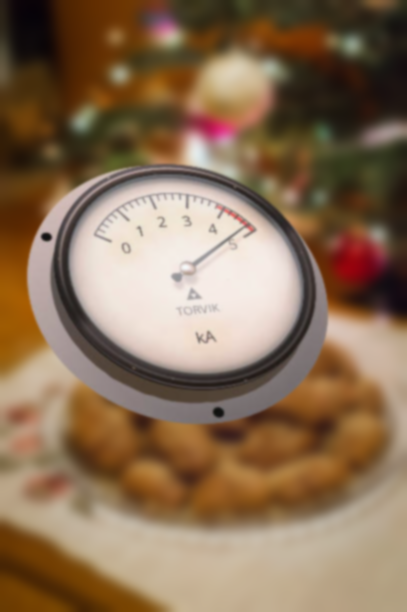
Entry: 4.8 kA
